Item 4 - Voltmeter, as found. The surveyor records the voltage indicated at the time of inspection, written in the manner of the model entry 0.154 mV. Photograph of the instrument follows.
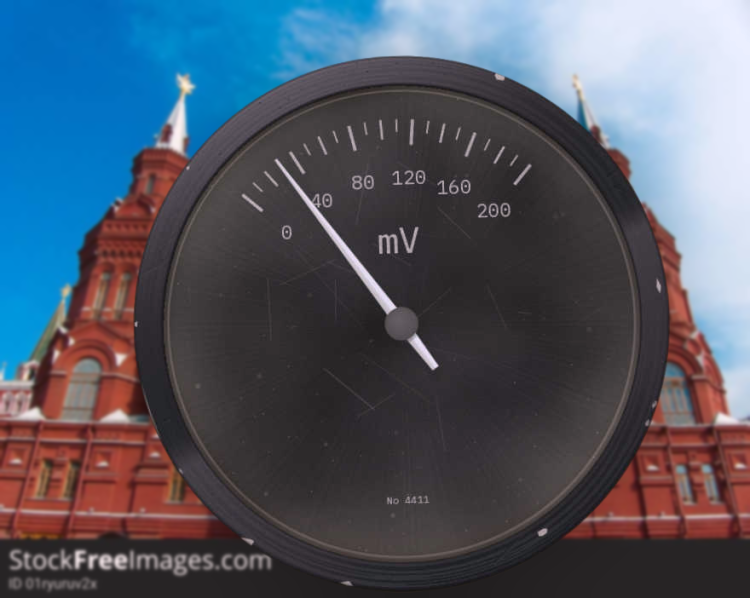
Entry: 30 mV
